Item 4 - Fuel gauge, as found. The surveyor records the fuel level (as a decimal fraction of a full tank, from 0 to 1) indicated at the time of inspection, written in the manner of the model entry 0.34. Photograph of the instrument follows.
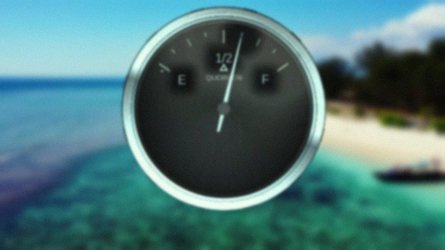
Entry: 0.625
